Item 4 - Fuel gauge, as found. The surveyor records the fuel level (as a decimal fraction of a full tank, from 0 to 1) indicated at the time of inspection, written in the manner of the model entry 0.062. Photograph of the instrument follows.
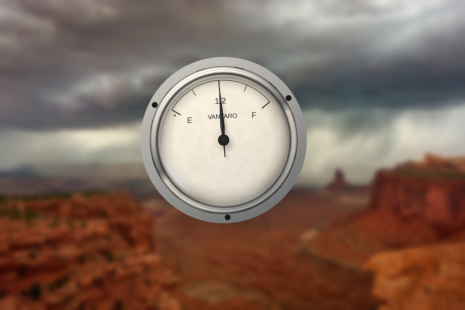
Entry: 0.5
